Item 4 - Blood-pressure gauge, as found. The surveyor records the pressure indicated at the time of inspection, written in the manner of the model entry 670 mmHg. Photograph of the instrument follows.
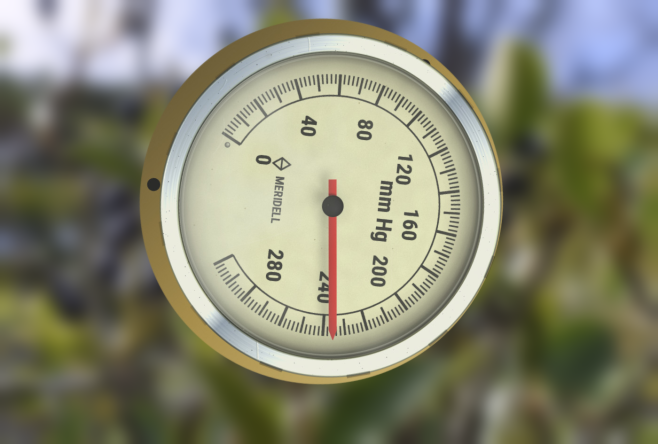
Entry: 236 mmHg
